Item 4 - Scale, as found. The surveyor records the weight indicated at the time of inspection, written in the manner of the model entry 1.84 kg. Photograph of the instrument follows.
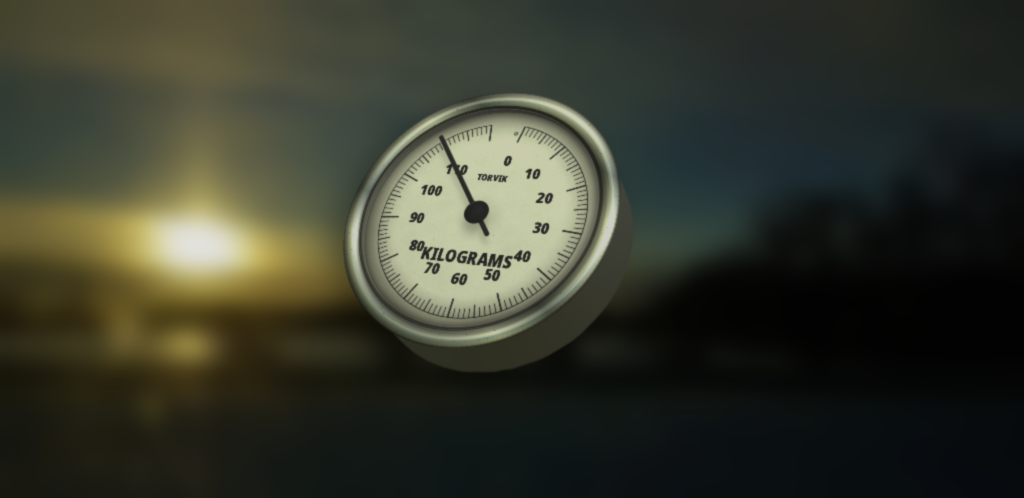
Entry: 110 kg
